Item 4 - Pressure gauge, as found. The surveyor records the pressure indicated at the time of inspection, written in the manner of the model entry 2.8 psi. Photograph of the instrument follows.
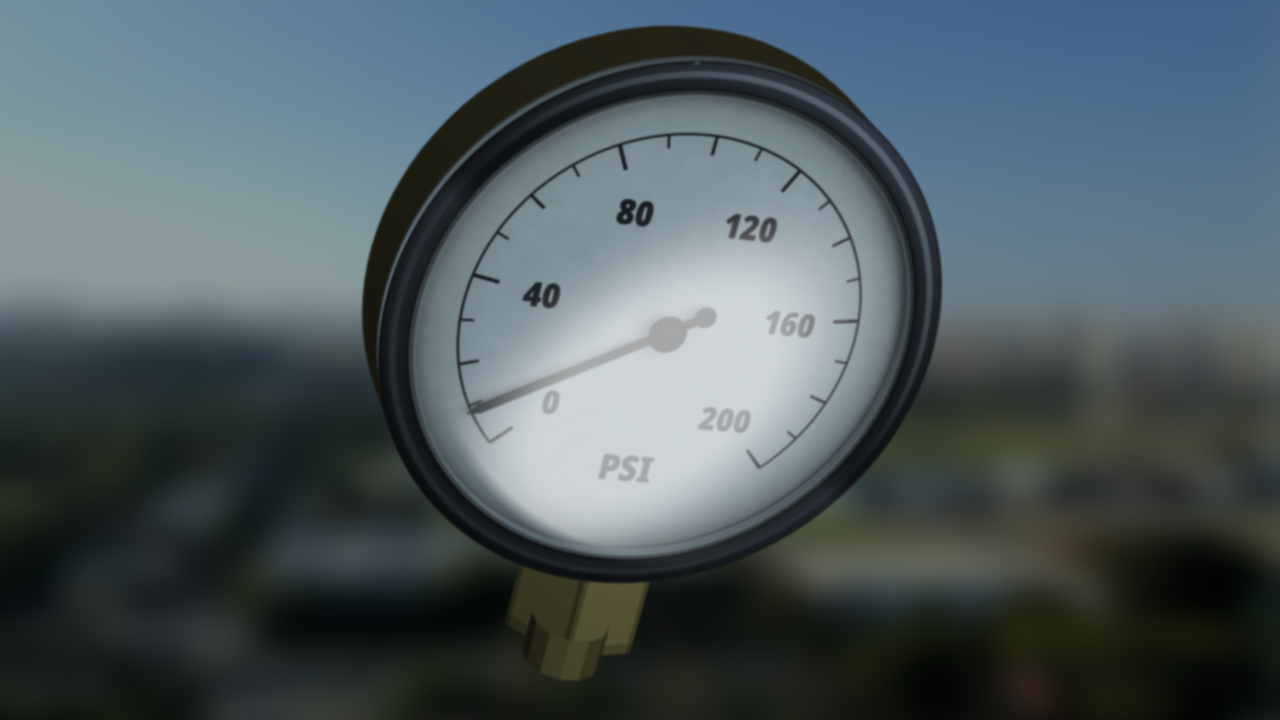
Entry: 10 psi
